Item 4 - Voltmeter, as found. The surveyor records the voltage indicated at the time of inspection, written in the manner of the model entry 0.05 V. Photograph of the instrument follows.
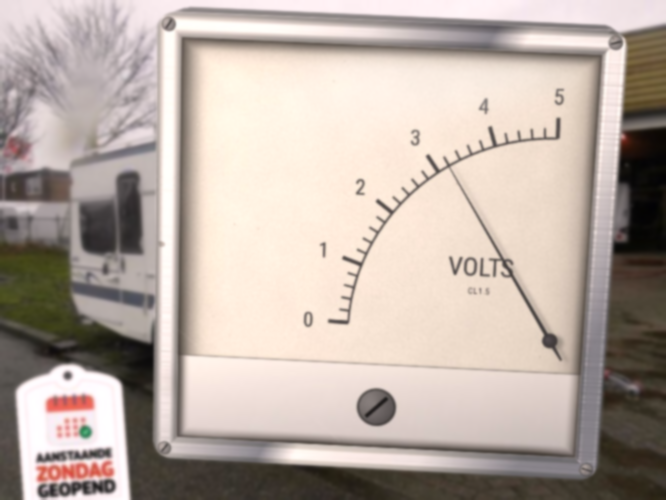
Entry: 3.2 V
